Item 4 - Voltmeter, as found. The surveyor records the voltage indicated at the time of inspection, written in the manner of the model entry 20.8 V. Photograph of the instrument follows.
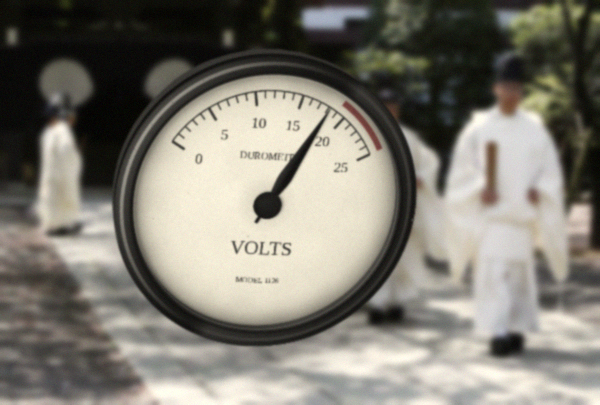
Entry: 18 V
